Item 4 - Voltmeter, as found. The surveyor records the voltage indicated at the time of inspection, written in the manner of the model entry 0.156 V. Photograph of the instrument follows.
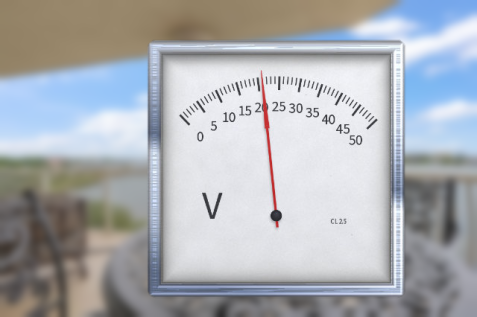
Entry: 21 V
